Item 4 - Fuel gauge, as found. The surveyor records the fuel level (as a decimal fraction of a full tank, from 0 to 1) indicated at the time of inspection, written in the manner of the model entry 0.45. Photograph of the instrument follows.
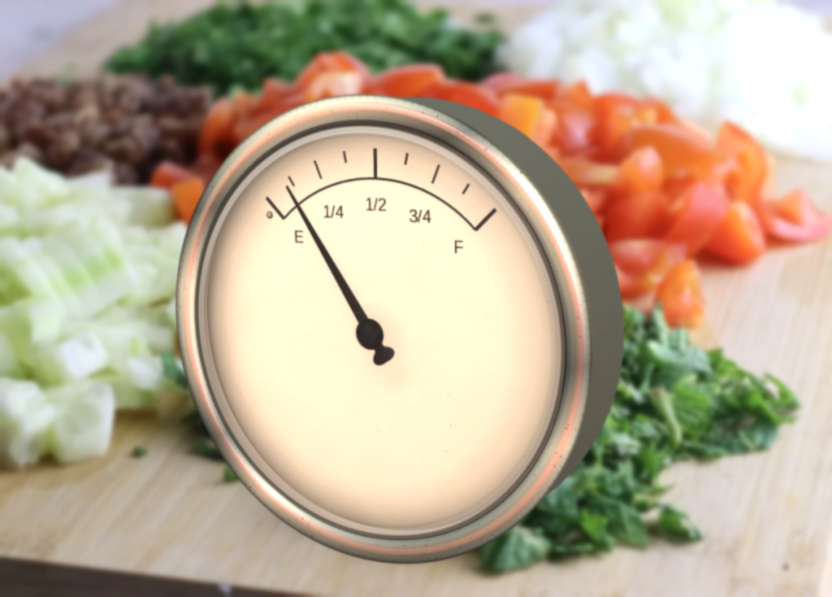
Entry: 0.125
